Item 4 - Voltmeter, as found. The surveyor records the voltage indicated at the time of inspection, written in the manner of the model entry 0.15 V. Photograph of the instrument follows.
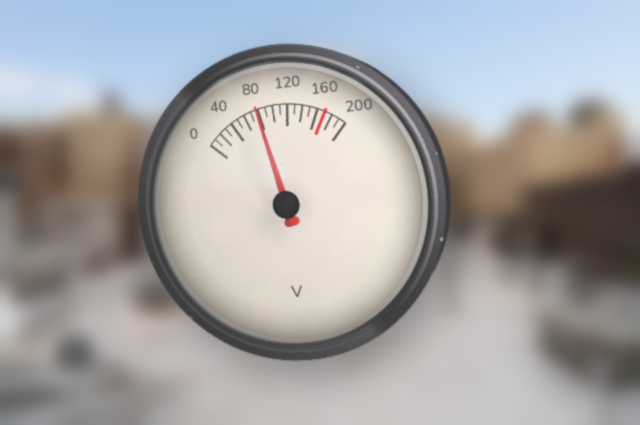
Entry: 80 V
